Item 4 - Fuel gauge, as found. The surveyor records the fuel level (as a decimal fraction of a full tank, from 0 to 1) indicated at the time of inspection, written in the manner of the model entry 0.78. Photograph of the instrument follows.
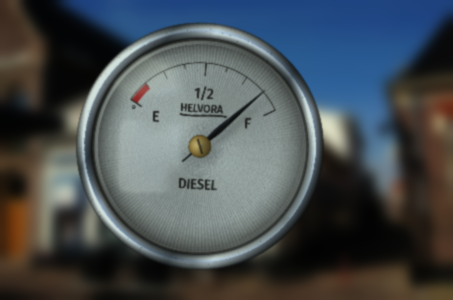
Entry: 0.875
